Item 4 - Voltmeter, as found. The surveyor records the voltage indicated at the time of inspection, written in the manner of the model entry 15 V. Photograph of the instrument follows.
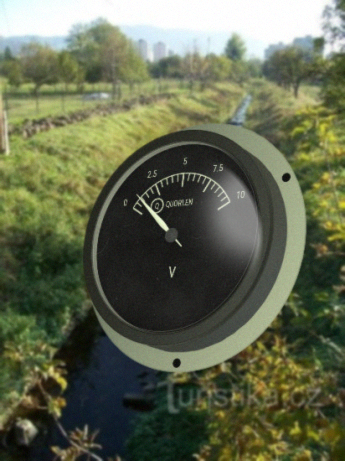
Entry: 1 V
